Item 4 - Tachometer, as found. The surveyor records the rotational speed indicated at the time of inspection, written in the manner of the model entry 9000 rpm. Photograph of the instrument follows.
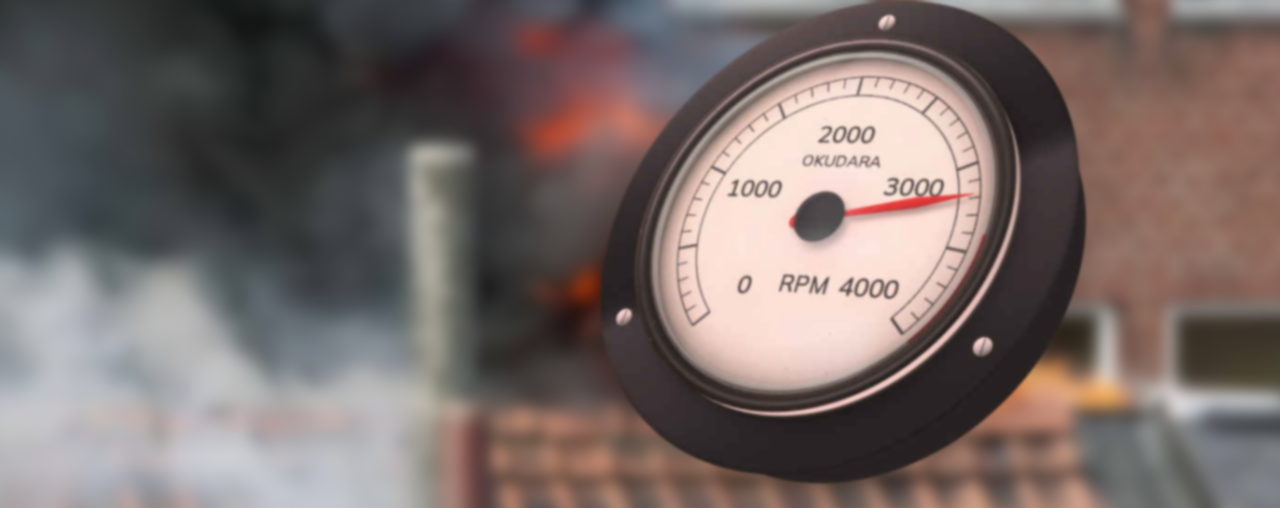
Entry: 3200 rpm
